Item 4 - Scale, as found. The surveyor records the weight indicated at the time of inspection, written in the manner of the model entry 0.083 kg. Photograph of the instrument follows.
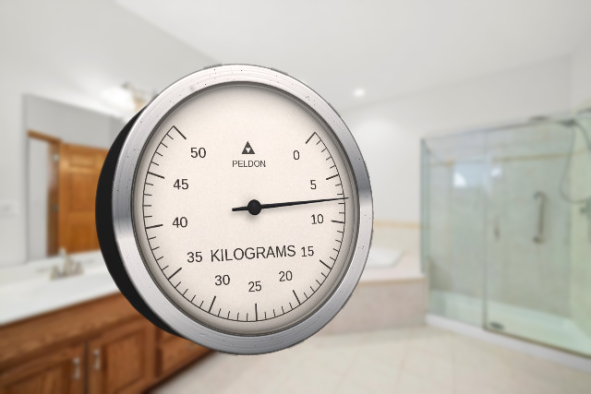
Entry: 7.5 kg
